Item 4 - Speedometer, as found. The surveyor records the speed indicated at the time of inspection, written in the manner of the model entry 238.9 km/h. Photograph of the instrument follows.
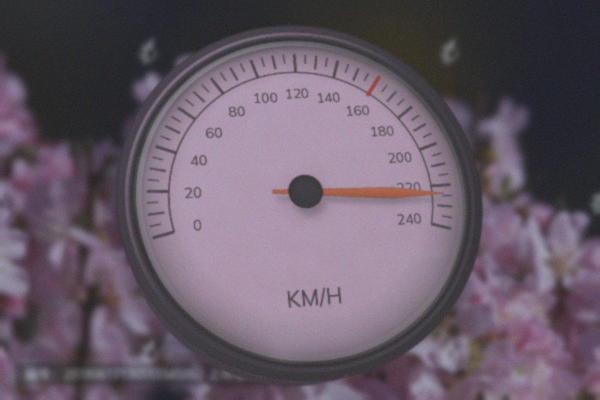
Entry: 225 km/h
